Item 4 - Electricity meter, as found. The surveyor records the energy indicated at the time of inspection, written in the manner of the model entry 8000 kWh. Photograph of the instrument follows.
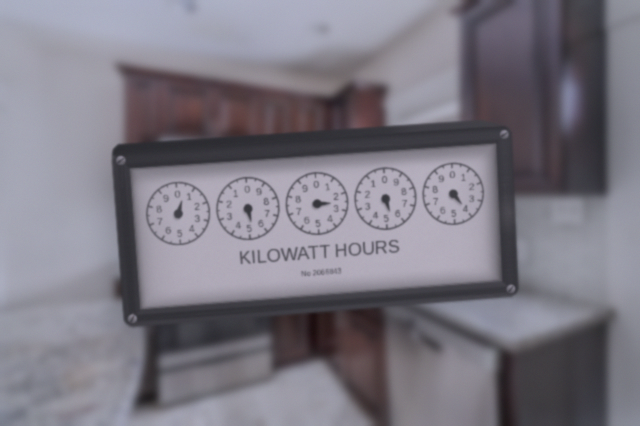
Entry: 5254 kWh
